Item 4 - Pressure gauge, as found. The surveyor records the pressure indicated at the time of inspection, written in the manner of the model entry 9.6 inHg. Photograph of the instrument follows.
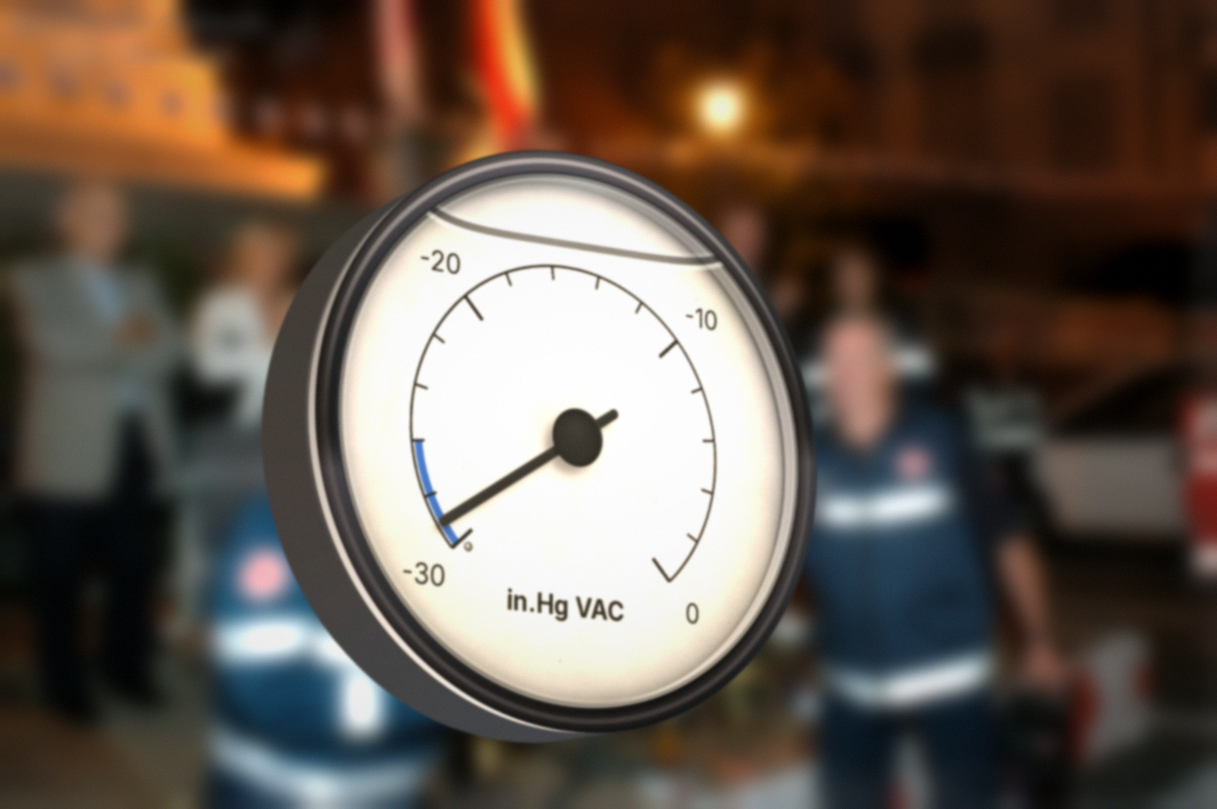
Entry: -29 inHg
